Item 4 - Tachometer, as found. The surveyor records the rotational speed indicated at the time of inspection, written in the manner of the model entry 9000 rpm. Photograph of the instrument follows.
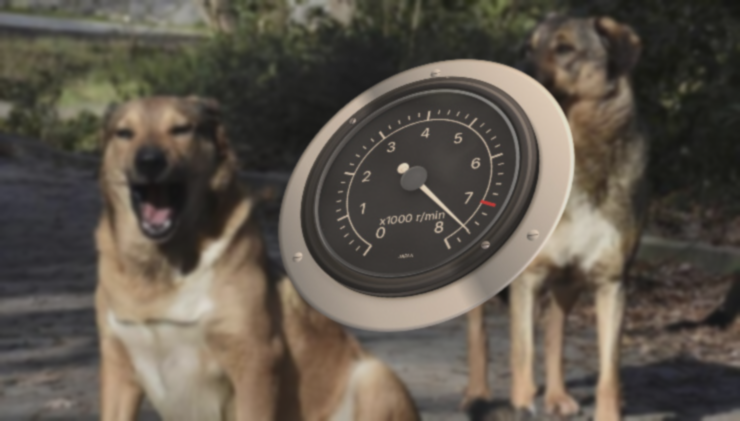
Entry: 7600 rpm
